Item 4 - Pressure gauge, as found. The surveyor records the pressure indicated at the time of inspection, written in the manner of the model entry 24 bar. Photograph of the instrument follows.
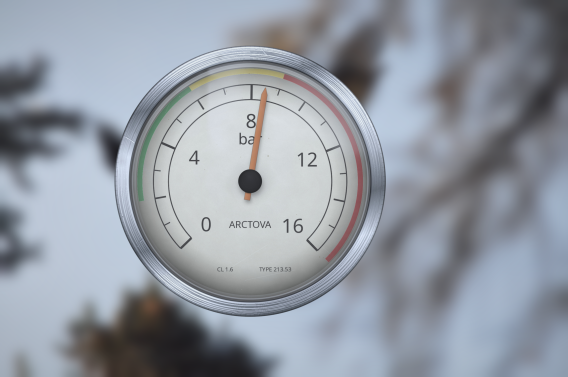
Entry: 8.5 bar
